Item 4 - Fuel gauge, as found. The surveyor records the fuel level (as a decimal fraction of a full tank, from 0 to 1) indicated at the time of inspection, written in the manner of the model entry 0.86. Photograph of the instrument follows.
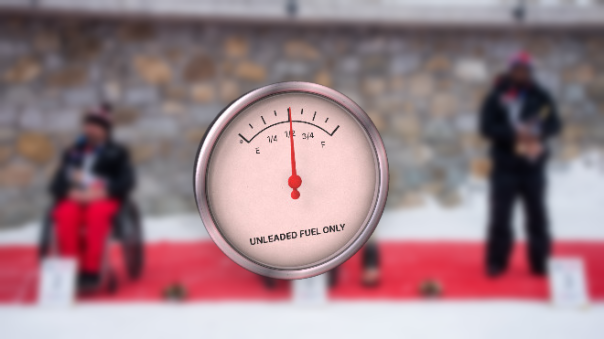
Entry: 0.5
